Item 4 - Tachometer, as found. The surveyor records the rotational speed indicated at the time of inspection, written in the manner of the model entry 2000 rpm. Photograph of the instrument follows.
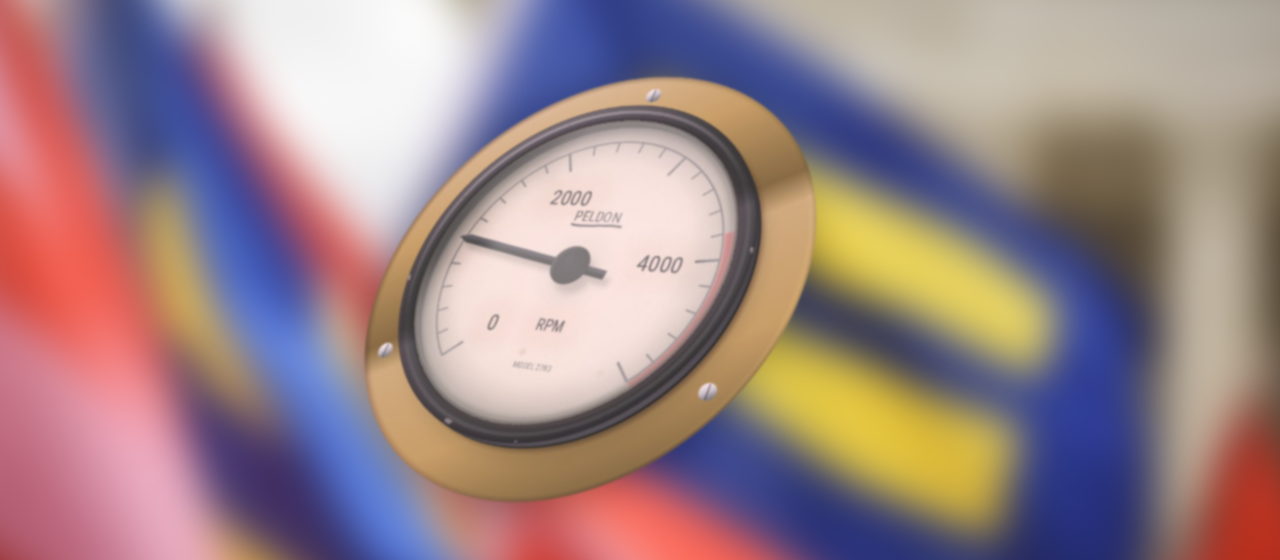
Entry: 1000 rpm
